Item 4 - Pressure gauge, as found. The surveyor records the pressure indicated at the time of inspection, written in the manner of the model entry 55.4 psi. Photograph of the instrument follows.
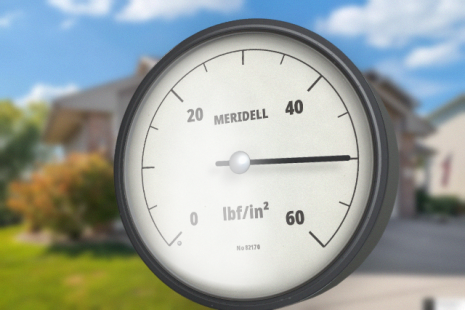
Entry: 50 psi
